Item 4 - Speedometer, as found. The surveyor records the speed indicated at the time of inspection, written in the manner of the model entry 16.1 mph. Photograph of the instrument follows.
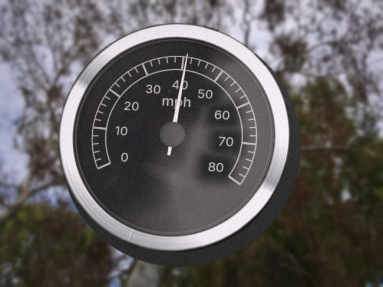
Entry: 41 mph
